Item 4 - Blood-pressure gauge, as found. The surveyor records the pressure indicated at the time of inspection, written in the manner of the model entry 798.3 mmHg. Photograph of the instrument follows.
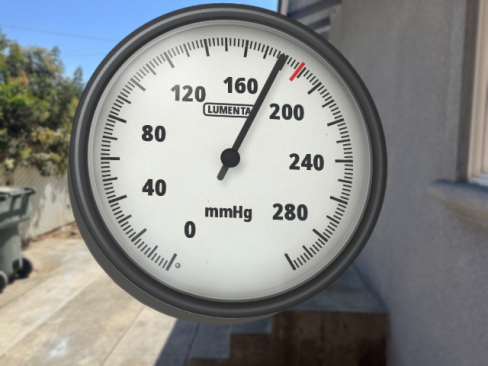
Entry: 178 mmHg
